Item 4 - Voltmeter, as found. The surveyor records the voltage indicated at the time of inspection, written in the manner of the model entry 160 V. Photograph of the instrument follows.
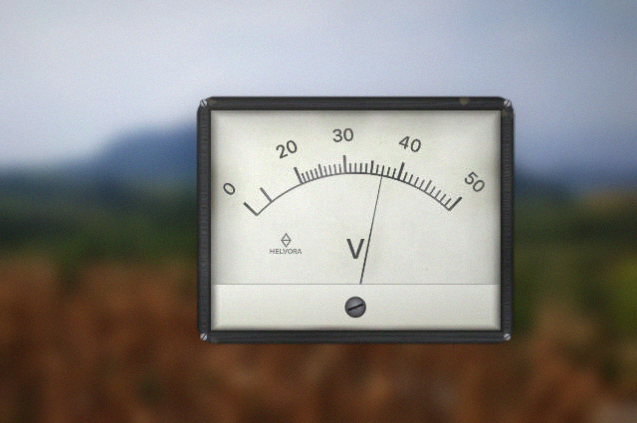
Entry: 37 V
